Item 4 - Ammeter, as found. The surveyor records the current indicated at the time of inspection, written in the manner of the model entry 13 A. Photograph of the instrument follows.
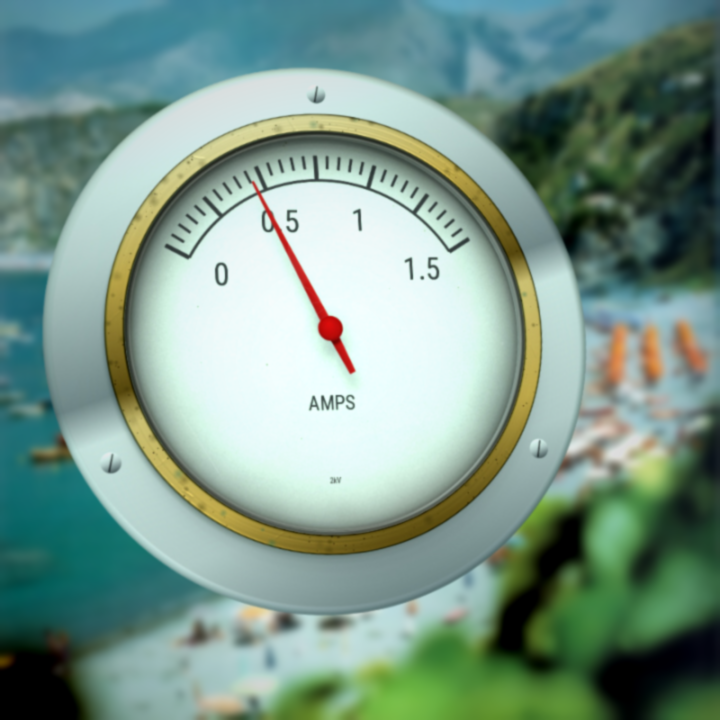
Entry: 0.45 A
